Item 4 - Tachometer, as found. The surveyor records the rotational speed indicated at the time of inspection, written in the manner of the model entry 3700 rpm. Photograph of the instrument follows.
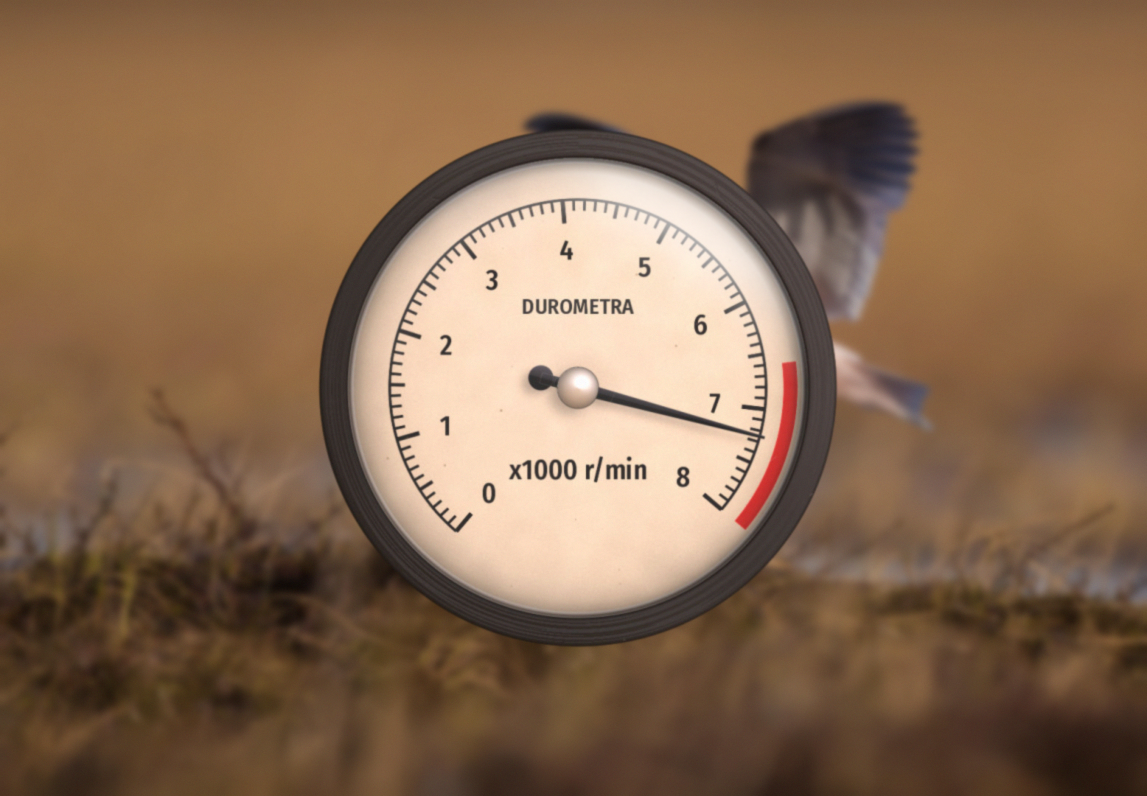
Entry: 7250 rpm
